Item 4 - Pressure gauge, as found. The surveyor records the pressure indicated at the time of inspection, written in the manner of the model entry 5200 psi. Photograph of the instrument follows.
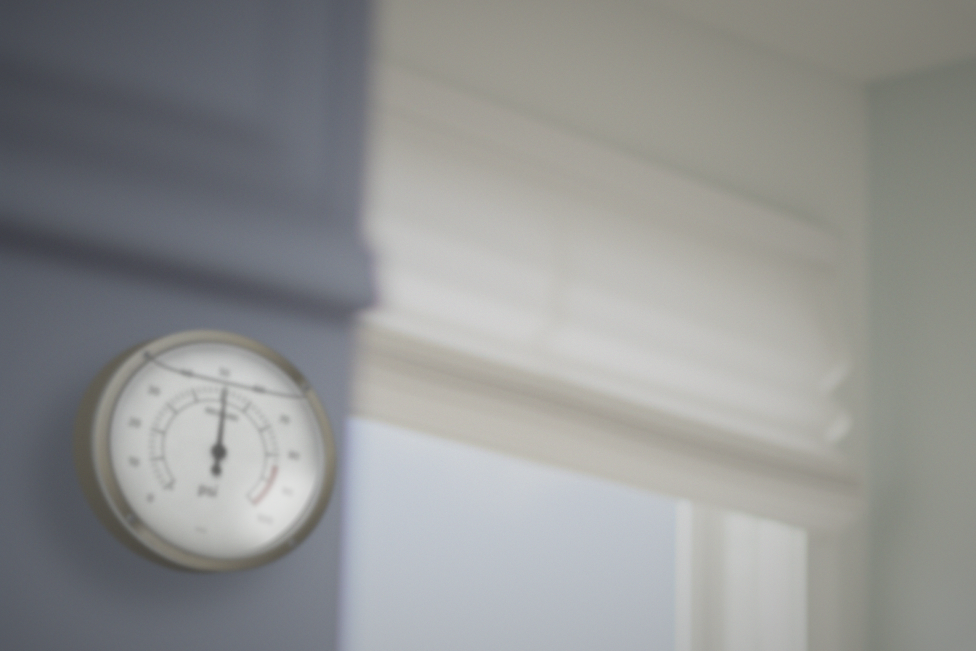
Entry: 50 psi
